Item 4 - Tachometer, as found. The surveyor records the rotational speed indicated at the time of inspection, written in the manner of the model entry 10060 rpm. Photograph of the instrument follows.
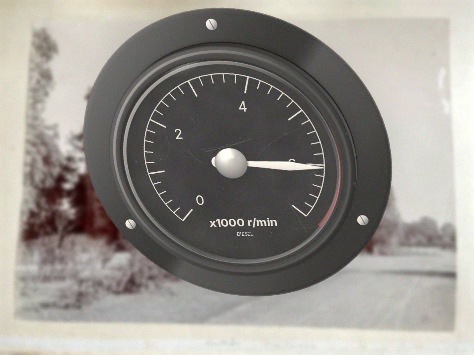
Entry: 6000 rpm
